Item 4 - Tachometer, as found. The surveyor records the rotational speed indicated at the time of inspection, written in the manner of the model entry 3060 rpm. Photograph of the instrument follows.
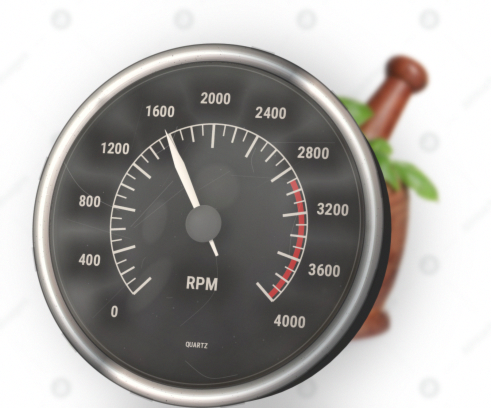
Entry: 1600 rpm
